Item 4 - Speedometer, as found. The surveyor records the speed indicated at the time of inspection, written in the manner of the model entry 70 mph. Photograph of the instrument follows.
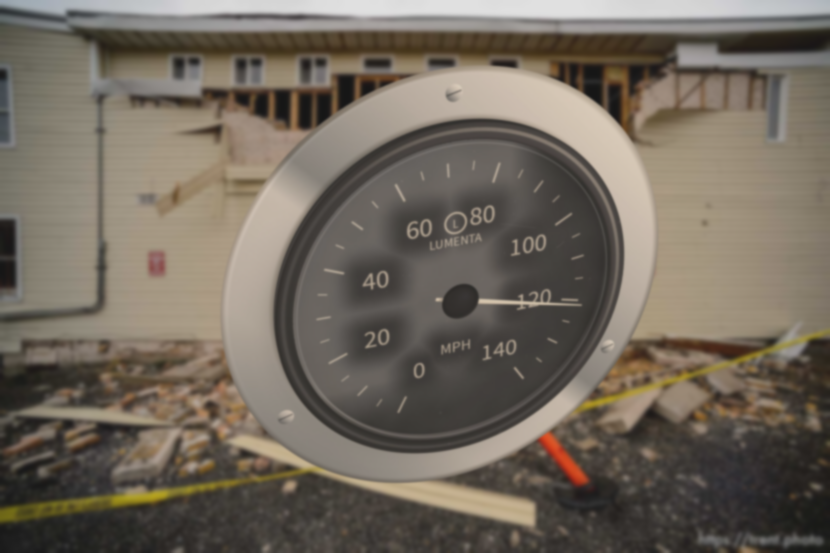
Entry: 120 mph
